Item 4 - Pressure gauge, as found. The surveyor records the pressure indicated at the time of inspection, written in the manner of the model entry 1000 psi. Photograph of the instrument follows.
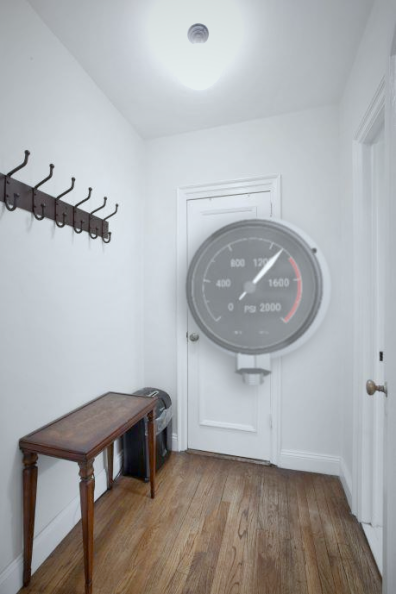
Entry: 1300 psi
